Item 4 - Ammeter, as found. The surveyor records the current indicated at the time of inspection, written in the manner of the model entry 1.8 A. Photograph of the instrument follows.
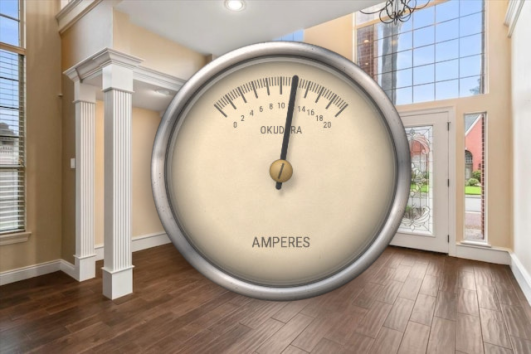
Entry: 12 A
